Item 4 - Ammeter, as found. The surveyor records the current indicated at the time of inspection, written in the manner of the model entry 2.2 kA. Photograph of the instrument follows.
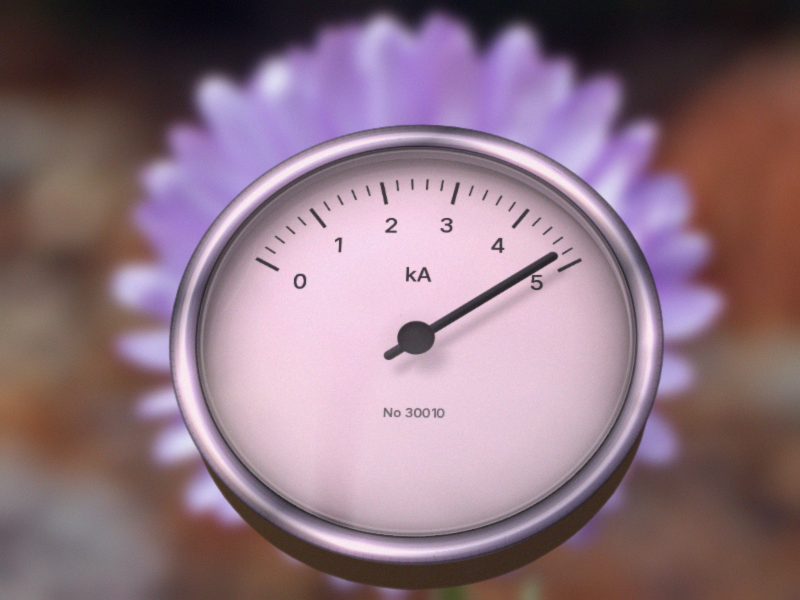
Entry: 4.8 kA
